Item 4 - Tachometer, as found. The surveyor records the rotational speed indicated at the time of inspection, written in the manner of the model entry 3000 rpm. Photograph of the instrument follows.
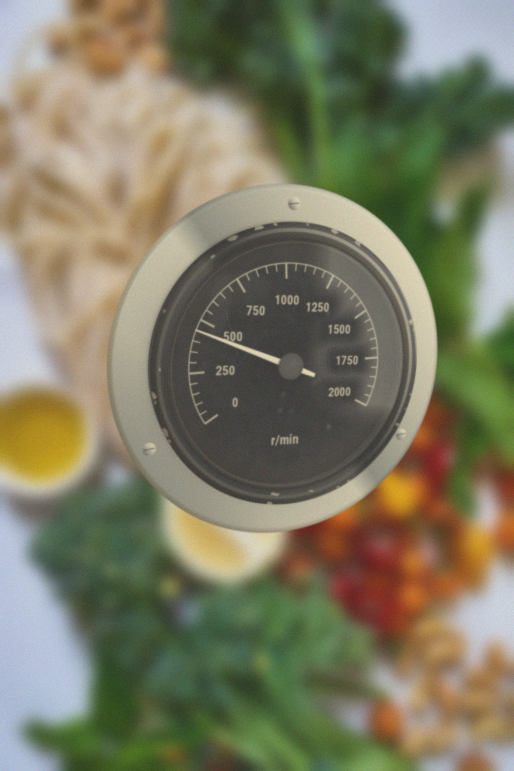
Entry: 450 rpm
